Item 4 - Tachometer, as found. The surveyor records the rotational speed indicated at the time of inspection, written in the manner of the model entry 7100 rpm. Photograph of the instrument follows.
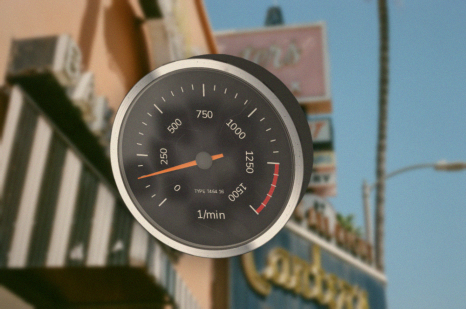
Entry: 150 rpm
